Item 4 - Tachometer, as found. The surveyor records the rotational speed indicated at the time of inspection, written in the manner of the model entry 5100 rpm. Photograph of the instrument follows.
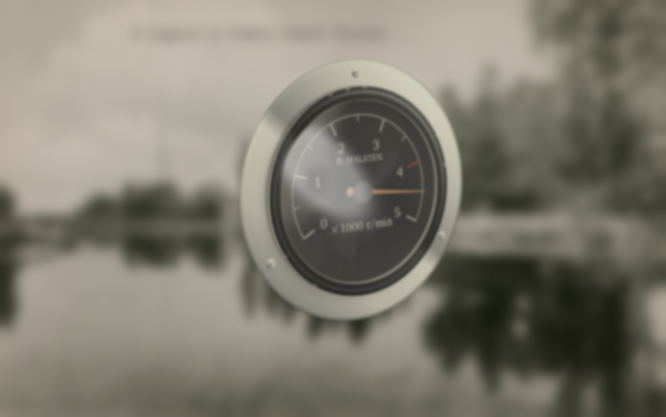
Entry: 4500 rpm
